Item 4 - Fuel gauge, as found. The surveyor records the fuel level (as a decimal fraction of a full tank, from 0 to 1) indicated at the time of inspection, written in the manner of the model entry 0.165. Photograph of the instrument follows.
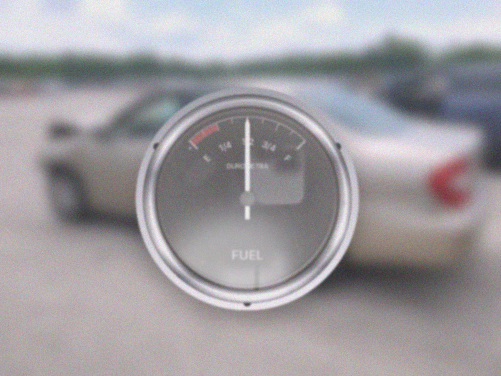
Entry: 0.5
